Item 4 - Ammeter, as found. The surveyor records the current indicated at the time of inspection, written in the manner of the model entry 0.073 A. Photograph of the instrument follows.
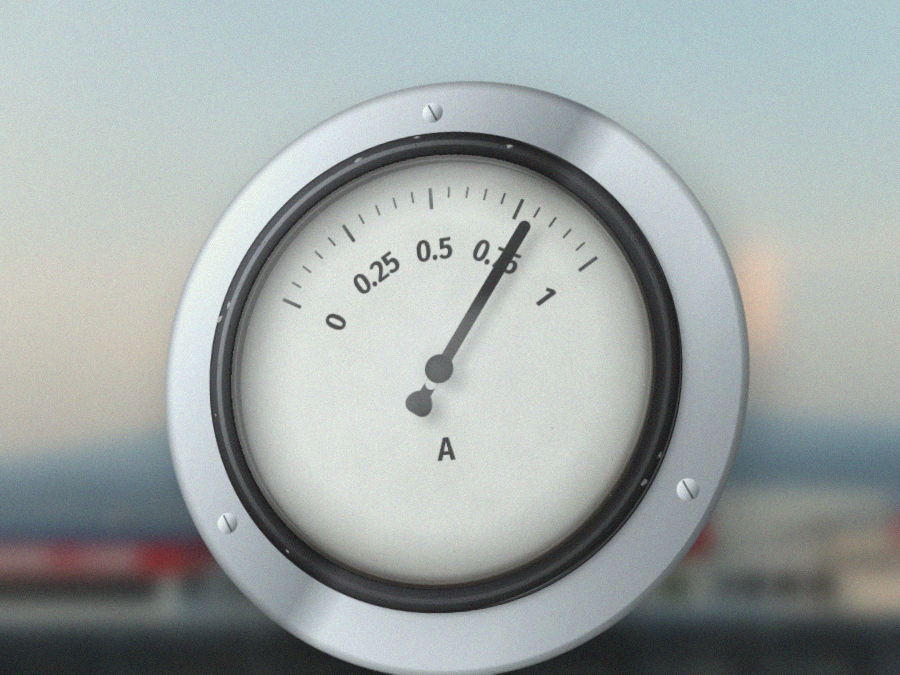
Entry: 0.8 A
